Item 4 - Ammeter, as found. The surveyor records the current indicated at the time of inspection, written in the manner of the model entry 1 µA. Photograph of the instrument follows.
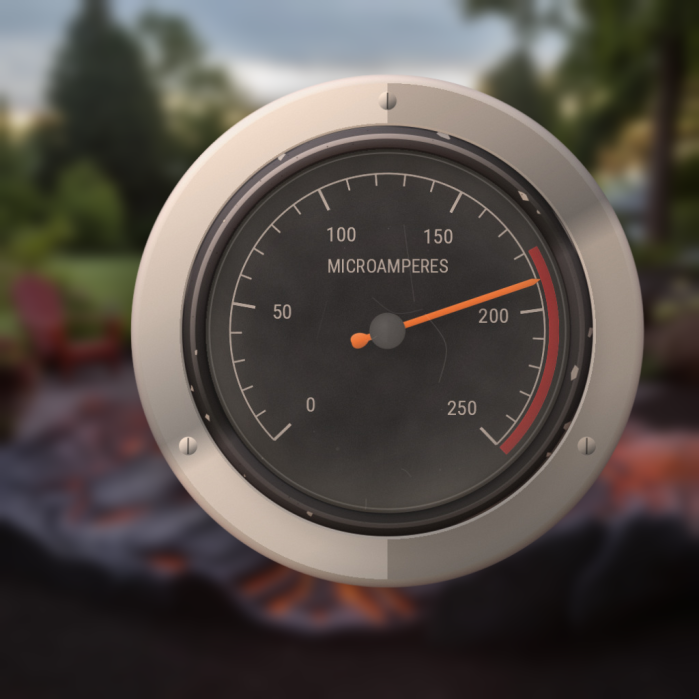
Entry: 190 µA
